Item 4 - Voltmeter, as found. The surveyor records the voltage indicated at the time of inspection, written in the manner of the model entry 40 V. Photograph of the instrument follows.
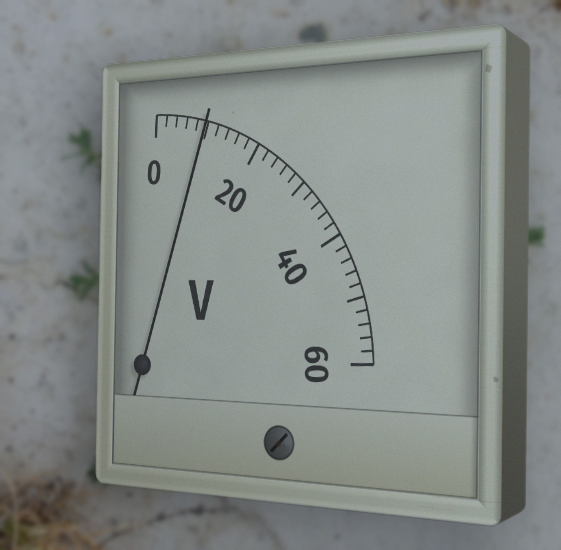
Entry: 10 V
